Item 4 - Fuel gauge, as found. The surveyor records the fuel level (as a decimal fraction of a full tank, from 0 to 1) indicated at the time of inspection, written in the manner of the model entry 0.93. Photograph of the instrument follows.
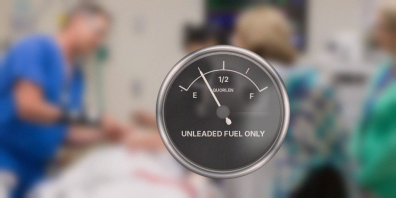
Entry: 0.25
